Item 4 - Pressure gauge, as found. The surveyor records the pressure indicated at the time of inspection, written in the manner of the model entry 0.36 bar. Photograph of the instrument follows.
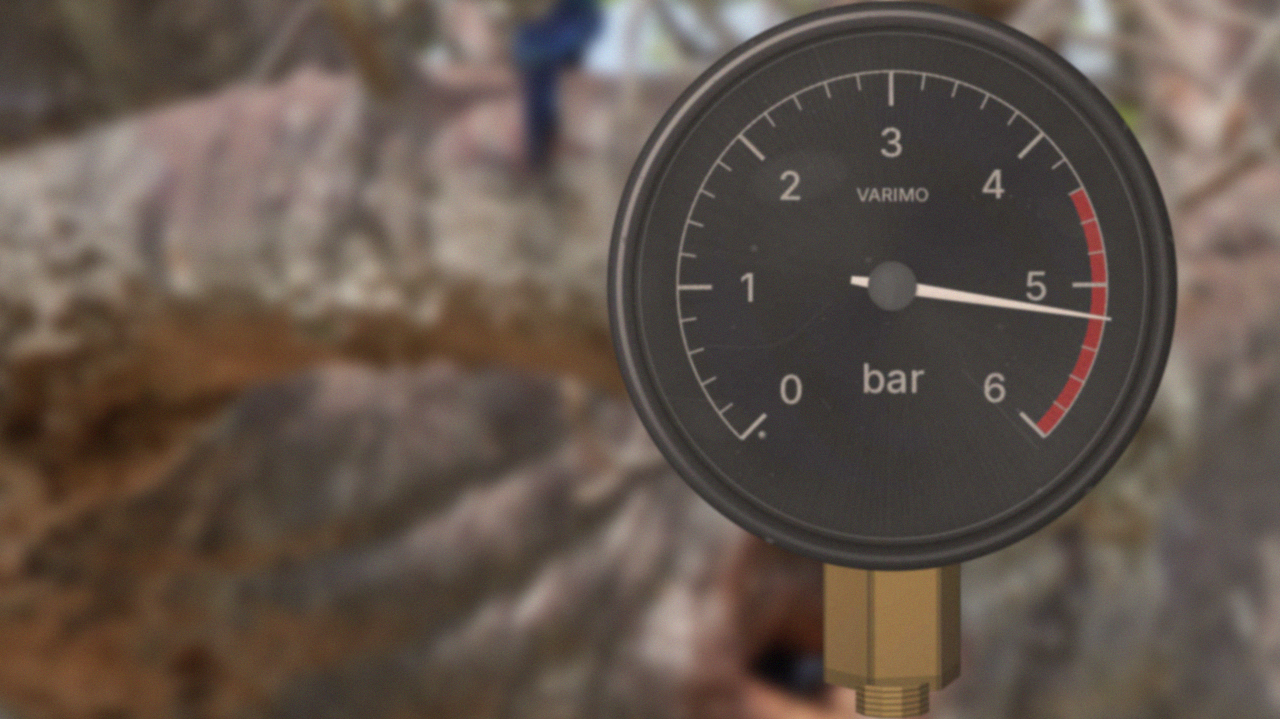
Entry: 5.2 bar
